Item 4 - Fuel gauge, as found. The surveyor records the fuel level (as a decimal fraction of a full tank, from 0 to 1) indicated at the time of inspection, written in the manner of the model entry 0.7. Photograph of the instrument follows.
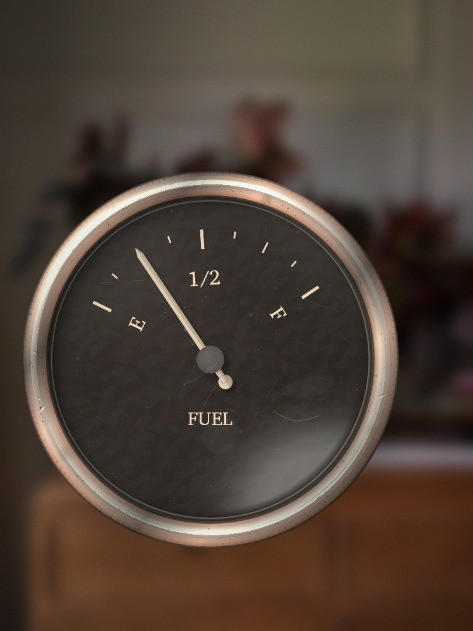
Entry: 0.25
